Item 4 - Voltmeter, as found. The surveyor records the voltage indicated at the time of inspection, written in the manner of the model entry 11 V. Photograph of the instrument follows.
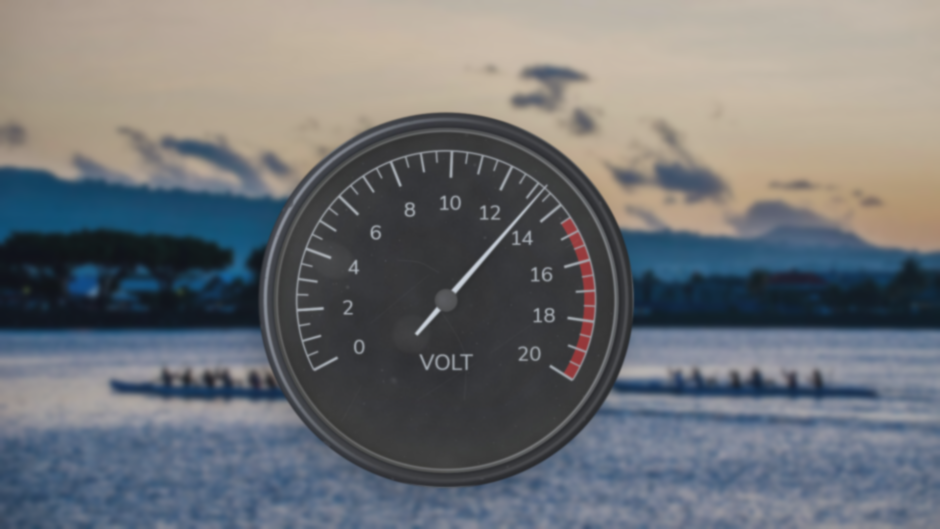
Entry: 13.25 V
